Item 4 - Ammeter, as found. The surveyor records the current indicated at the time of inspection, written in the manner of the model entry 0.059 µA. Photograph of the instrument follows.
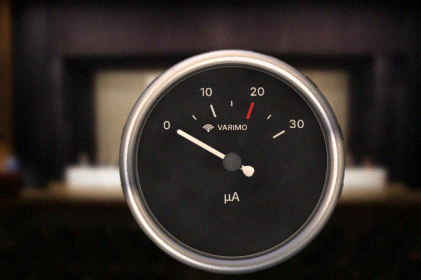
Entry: 0 µA
